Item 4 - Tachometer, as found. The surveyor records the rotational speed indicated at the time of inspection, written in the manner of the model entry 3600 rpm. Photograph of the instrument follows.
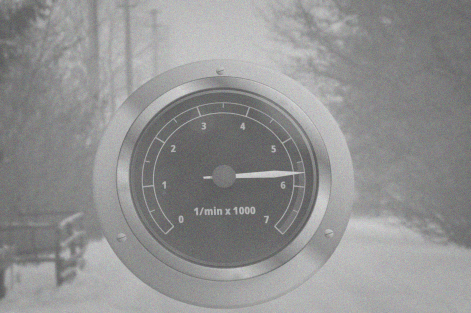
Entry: 5750 rpm
